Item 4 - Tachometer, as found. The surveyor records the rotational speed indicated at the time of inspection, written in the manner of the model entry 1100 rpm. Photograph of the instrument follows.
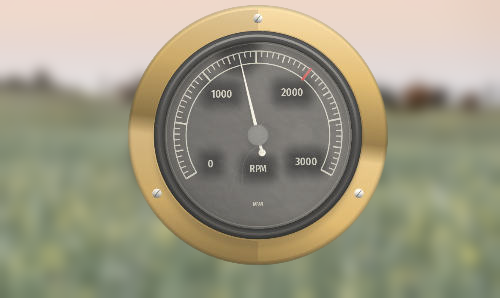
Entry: 1350 rpm
